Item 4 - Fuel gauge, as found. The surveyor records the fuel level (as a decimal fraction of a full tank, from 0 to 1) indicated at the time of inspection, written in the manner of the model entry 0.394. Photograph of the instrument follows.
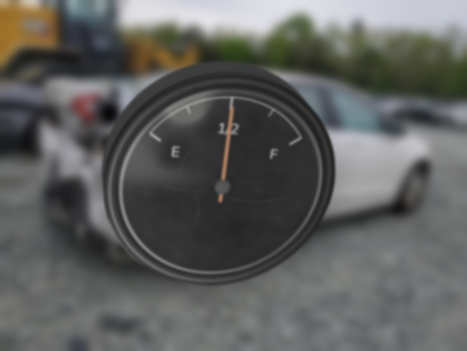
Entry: 0.5
